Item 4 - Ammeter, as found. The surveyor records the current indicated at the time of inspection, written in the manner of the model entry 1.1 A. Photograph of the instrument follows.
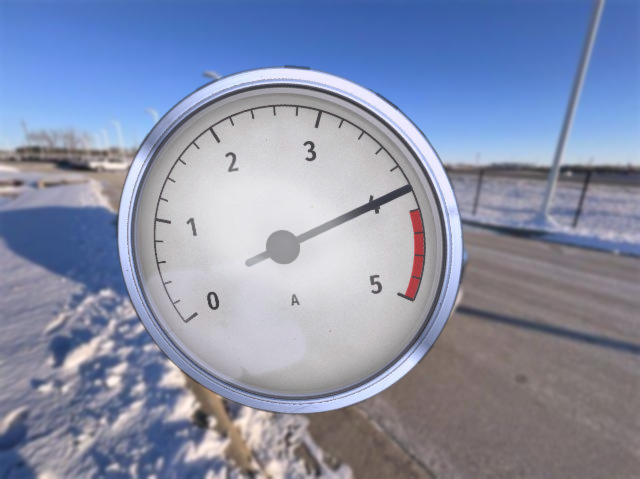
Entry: 4 A
